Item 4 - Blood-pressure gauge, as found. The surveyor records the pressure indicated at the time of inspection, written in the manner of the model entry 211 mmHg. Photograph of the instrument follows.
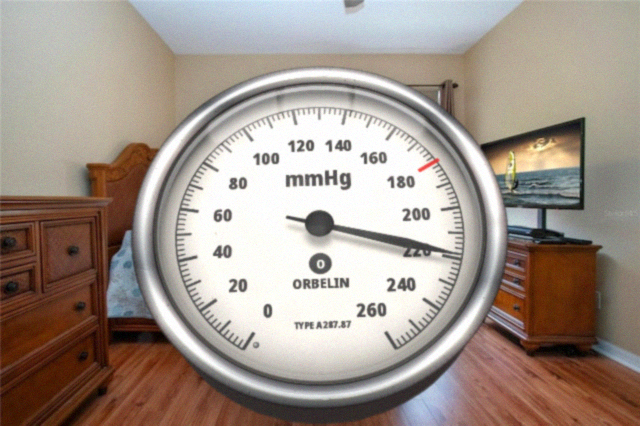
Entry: 220 mmHg
